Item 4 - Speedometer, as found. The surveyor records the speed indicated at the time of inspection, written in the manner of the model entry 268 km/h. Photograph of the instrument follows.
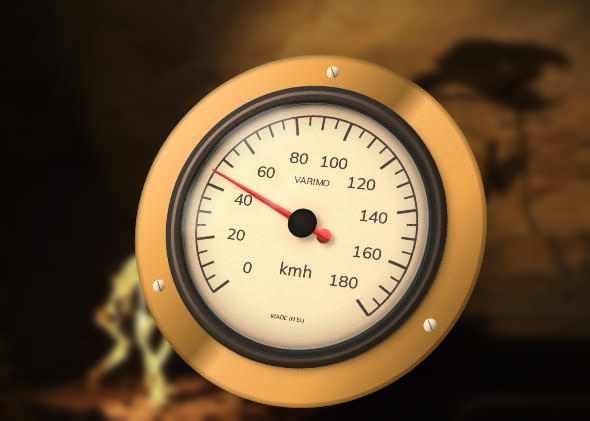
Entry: 45 km/h
